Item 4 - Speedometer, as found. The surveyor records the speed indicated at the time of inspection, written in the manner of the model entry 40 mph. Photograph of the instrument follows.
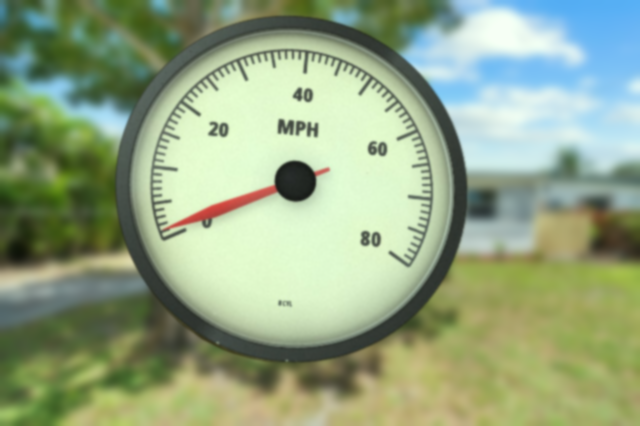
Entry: 1 mph
